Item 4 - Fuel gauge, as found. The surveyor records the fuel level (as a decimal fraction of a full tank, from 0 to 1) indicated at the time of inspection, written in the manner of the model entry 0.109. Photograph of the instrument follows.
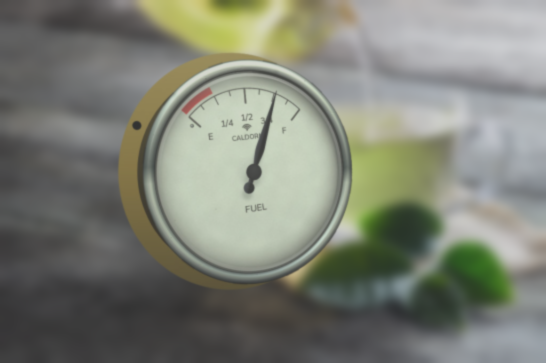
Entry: 0.75
